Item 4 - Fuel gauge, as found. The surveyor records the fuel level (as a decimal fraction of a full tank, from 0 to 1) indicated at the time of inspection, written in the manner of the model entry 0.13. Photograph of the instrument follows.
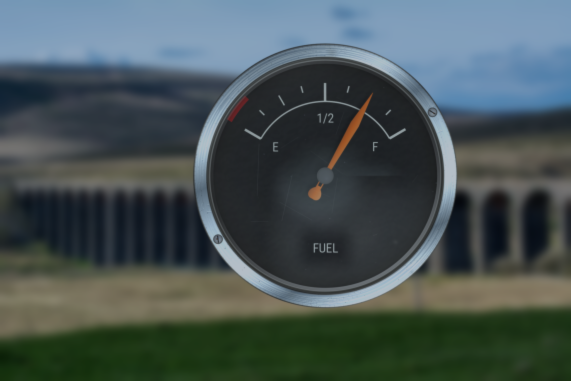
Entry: 0.75
